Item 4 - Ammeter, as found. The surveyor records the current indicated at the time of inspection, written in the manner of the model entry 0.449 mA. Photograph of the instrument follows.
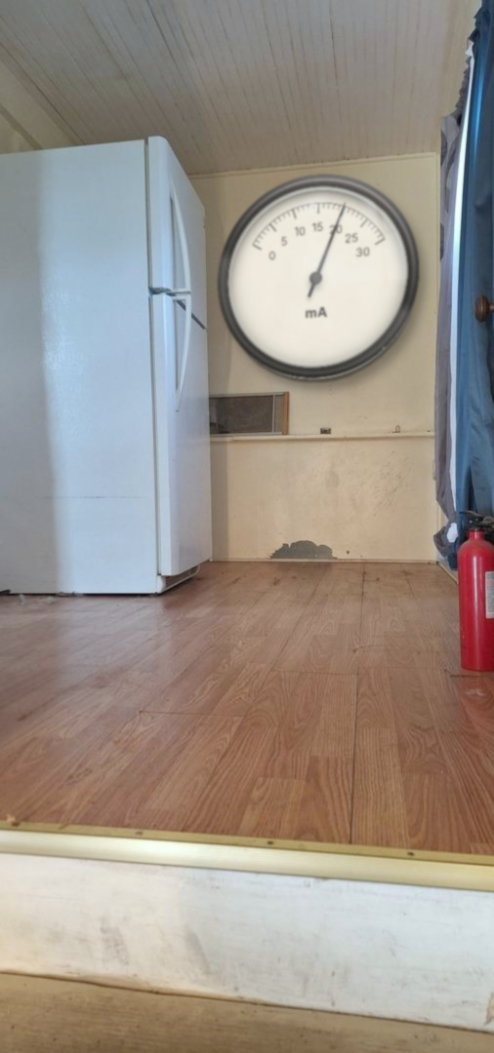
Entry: 20 mA
